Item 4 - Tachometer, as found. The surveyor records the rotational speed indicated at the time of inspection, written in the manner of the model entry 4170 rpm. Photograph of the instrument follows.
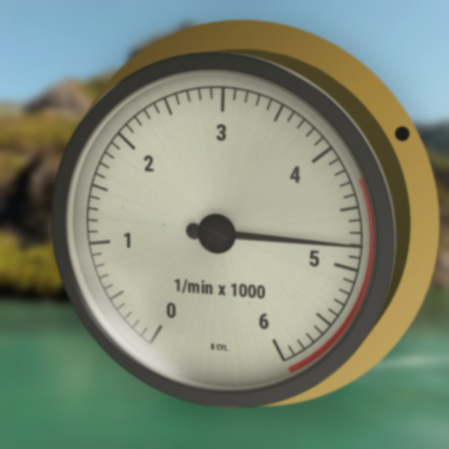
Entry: 4800 rpm
